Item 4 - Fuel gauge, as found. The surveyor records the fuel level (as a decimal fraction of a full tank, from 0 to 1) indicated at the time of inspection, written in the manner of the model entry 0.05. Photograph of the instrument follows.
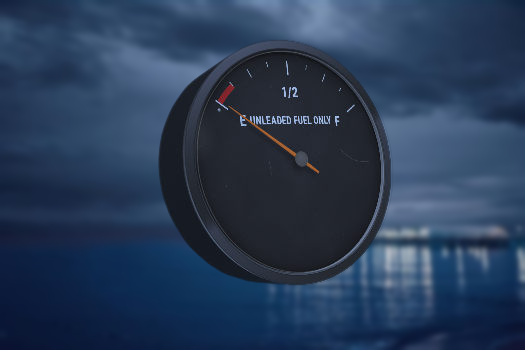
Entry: 0
